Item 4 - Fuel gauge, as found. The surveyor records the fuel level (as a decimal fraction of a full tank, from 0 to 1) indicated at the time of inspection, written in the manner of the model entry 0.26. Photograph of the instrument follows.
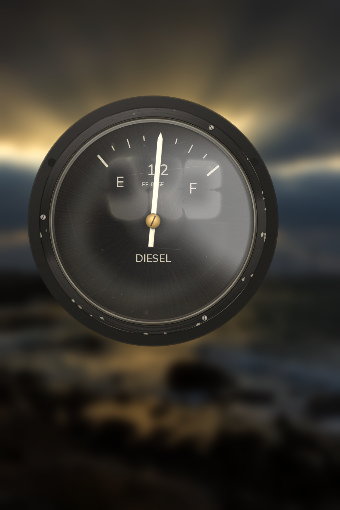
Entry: 0.5
